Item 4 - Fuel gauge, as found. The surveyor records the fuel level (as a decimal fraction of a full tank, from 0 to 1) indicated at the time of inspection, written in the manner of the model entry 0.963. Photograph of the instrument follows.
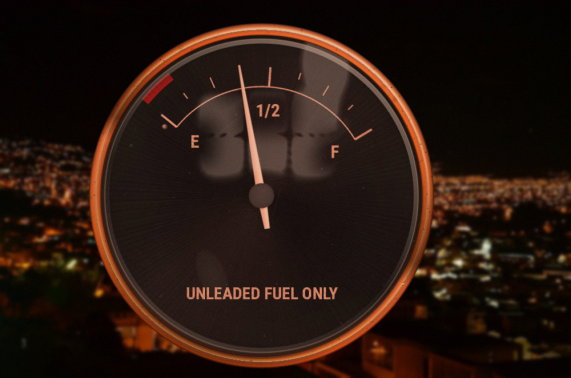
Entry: 0.375
